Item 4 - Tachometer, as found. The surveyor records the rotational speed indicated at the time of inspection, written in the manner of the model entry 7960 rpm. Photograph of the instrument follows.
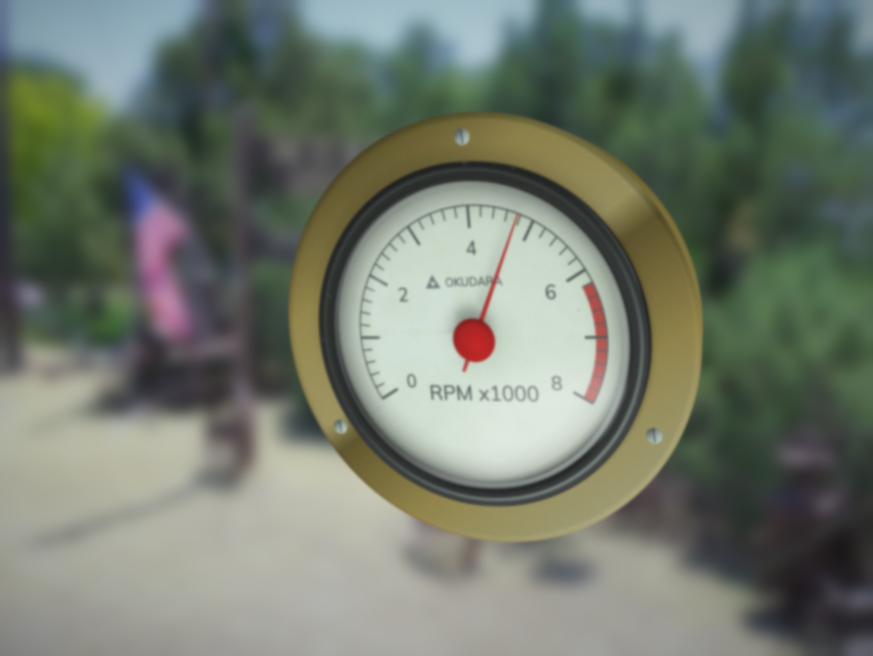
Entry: 4800 rpm
